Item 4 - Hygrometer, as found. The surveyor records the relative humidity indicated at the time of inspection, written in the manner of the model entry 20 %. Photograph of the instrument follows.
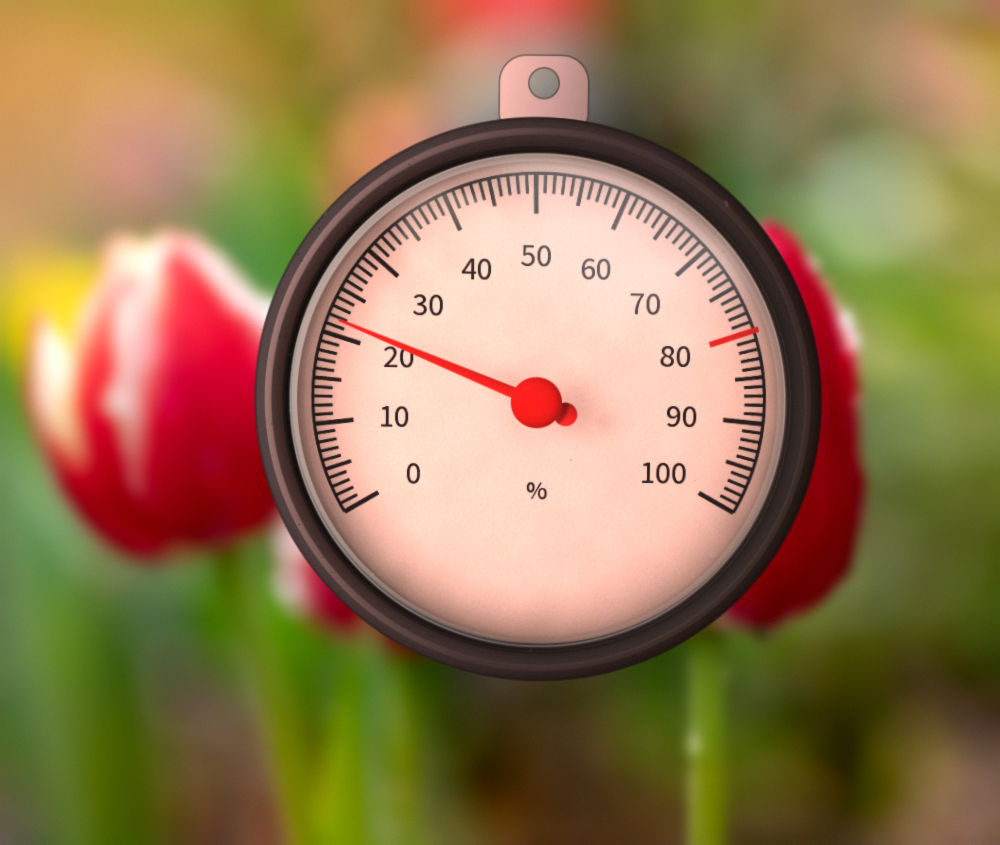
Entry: 22 %
